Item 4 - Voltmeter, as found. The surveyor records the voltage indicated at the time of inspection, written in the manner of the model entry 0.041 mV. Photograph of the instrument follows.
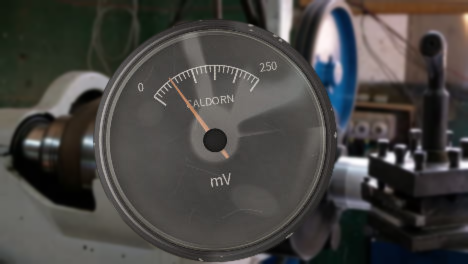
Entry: 50 mV
